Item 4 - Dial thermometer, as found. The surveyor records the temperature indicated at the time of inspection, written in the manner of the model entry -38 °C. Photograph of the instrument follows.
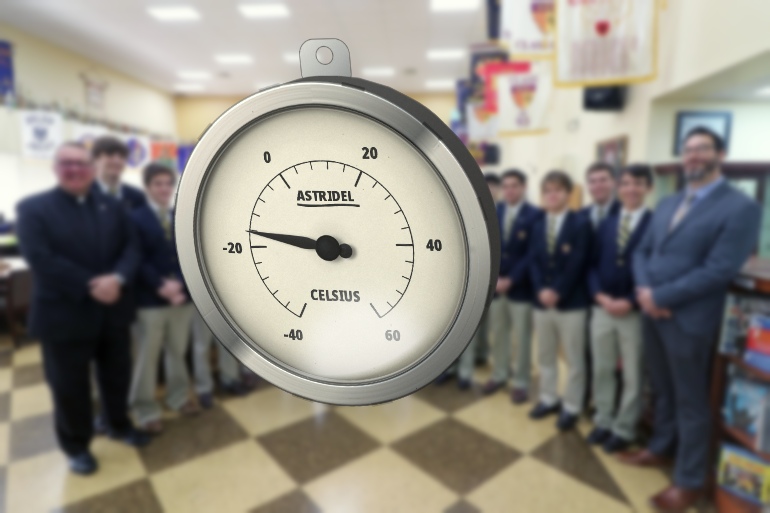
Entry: -16 °C
